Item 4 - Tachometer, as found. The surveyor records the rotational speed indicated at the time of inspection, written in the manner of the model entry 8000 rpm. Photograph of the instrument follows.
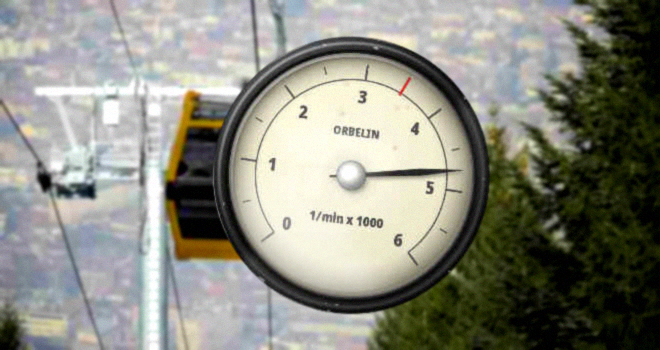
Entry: 4750 rpm
